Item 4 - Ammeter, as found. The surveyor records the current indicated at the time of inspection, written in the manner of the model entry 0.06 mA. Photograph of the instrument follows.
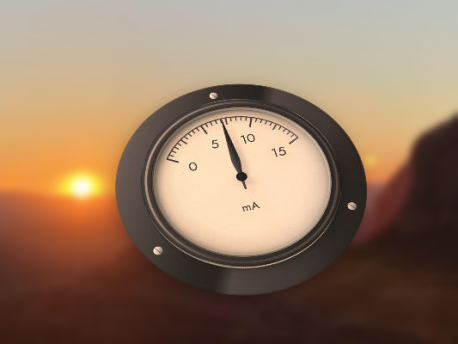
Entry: 7 mA
